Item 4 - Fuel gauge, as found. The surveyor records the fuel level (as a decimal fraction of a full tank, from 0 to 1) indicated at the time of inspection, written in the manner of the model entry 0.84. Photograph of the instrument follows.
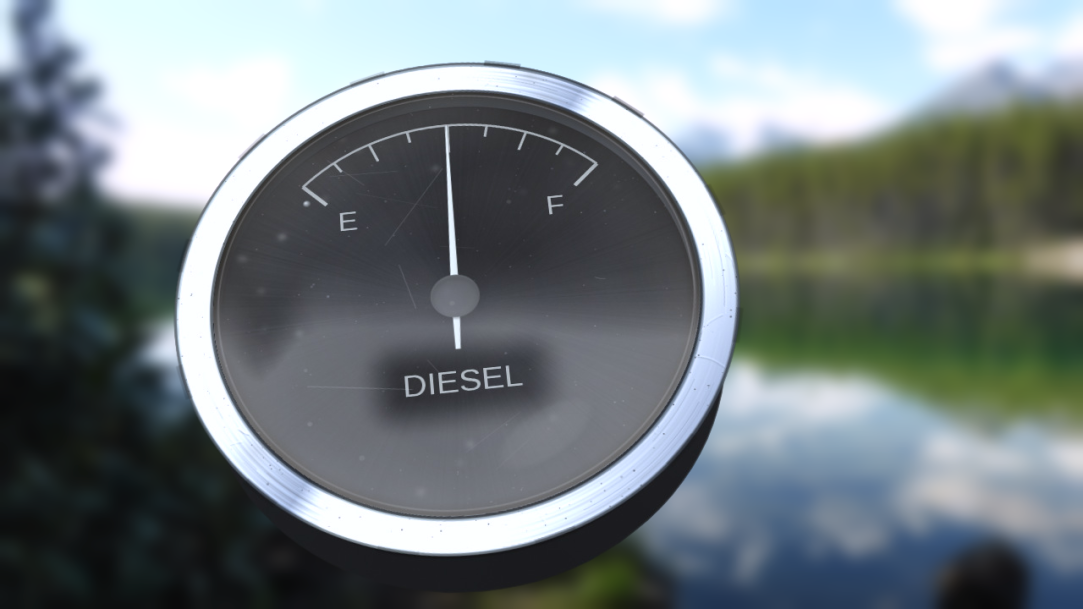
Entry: 0.5
